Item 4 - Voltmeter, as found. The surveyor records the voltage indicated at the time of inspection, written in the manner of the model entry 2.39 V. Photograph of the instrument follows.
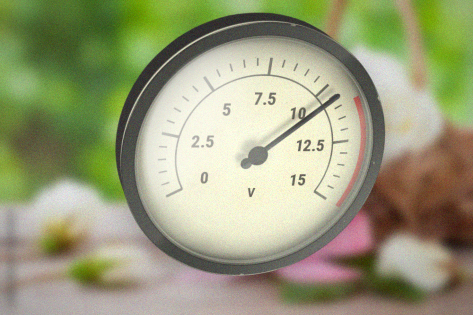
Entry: 10.5 V
